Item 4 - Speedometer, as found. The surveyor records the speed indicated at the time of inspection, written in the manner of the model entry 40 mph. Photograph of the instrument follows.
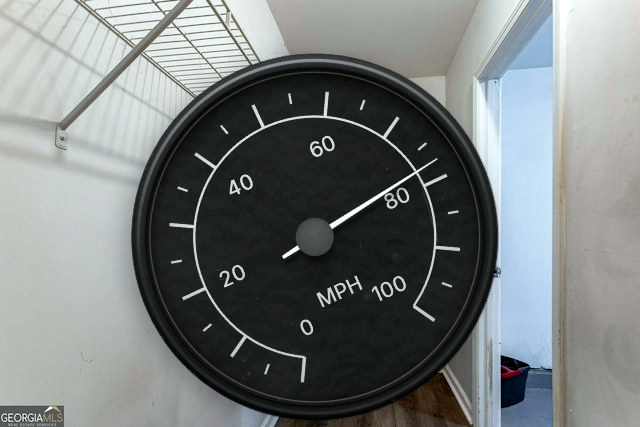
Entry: 77.5 mph
